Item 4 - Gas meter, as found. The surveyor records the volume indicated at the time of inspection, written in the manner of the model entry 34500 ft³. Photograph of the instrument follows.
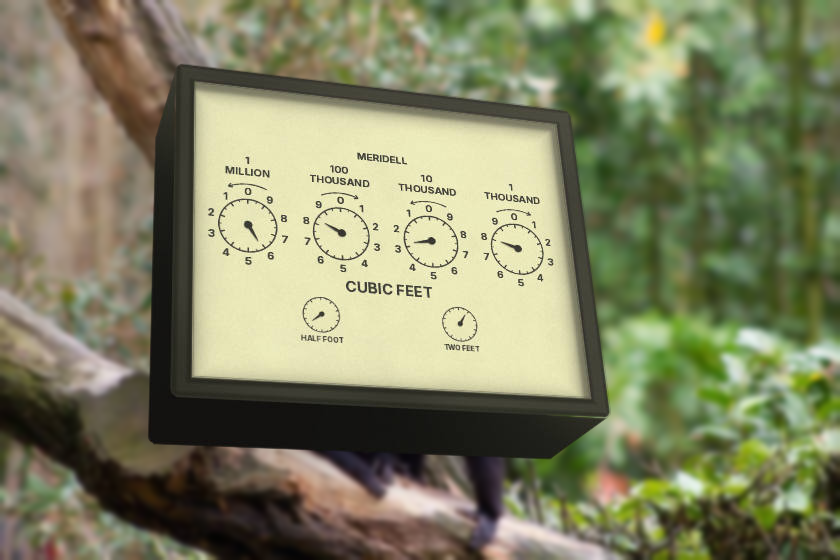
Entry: 582800 ft³
